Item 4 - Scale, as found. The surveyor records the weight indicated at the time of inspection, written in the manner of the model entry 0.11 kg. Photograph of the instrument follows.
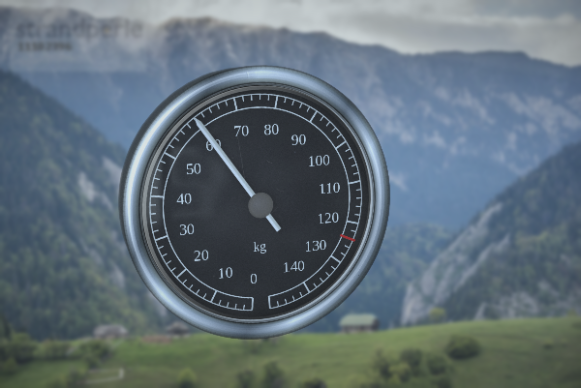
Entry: 60 kg
